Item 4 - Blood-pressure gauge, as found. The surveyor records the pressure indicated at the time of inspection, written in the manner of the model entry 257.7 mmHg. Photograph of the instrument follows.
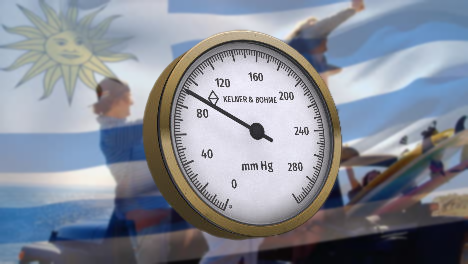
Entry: 90 mmHg
